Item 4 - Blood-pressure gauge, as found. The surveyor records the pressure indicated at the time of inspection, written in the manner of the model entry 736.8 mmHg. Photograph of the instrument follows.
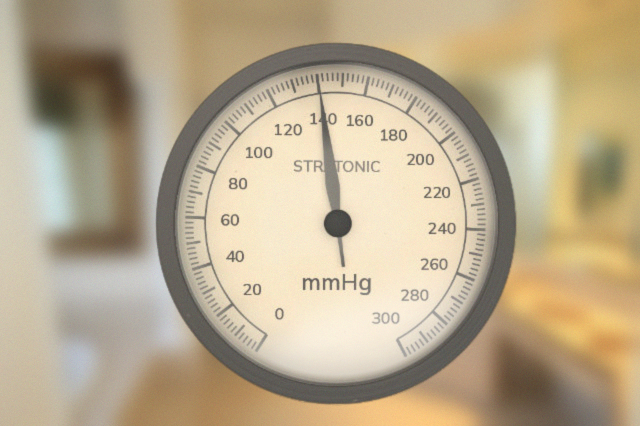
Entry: 140 mmHg
